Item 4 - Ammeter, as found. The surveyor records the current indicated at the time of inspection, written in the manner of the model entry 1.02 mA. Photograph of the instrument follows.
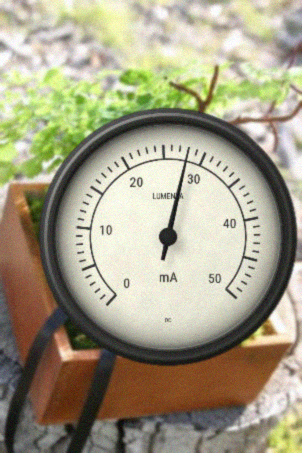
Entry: 28 mA
